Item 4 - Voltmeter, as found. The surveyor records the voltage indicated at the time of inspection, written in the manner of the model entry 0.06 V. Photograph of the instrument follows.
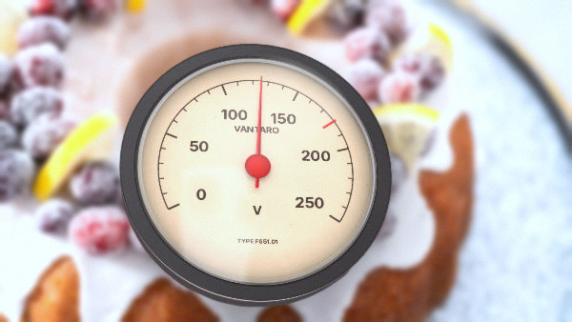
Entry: 125 V
